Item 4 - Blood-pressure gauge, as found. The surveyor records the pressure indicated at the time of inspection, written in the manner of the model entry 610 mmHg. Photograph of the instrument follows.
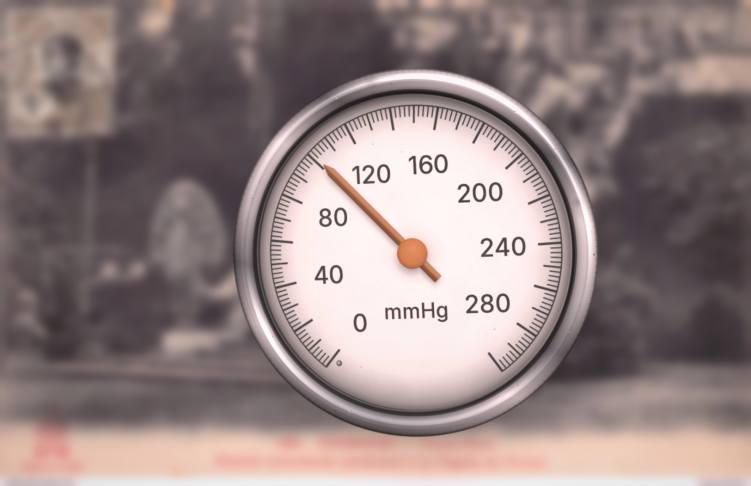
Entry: 102 mmHg
